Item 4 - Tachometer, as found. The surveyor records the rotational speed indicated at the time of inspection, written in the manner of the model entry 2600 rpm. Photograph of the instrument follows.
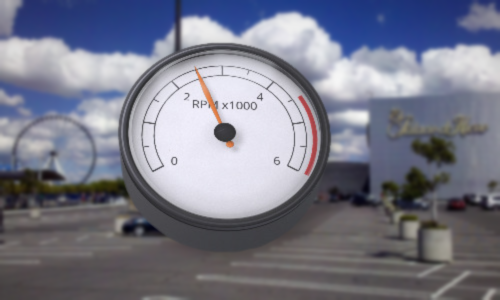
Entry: 2500 rpm
